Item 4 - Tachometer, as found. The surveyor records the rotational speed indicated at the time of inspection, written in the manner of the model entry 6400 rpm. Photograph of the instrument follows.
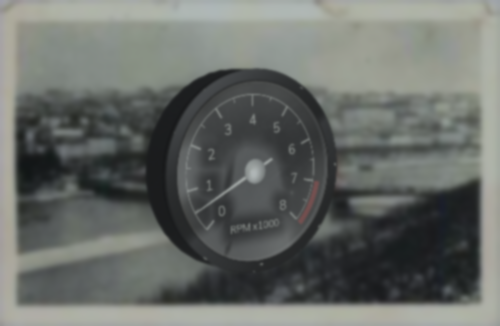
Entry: 500 rpm
